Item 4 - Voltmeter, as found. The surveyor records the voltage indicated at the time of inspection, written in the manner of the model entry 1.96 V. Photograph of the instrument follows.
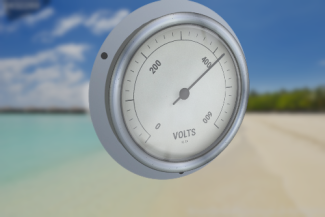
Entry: 420 V
